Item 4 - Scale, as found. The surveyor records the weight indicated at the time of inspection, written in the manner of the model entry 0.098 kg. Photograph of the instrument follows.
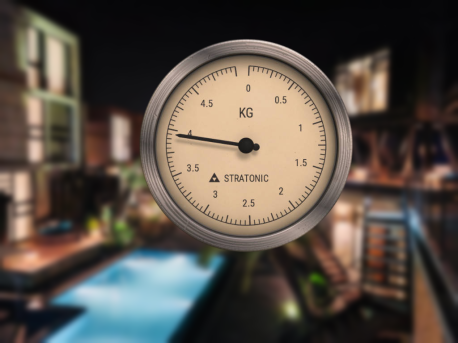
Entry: 3.95 kg
